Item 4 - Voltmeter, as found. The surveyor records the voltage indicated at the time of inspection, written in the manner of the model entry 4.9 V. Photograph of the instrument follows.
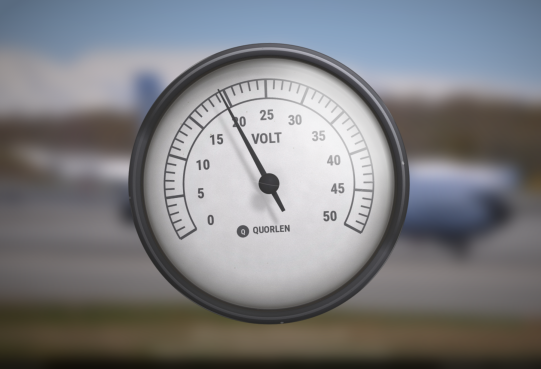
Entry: 19.5 V
